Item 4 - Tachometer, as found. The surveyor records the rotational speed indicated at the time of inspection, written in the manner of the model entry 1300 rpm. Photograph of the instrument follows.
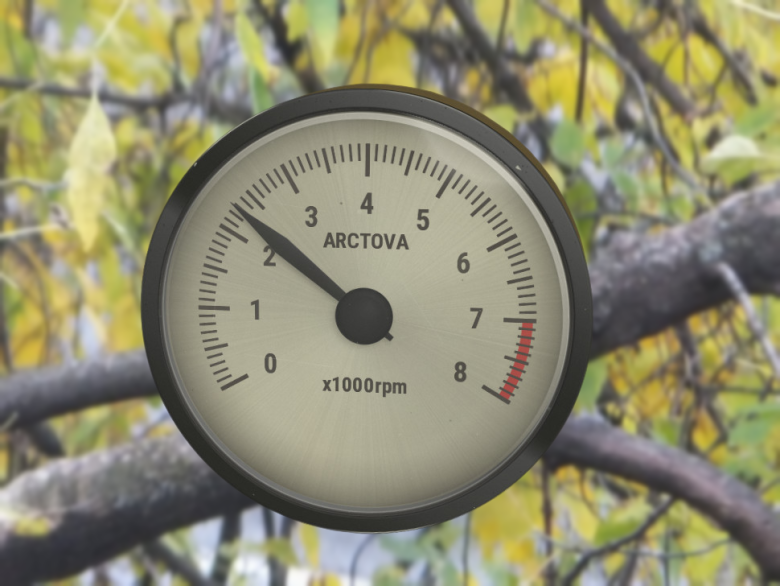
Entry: 2300 rpm
